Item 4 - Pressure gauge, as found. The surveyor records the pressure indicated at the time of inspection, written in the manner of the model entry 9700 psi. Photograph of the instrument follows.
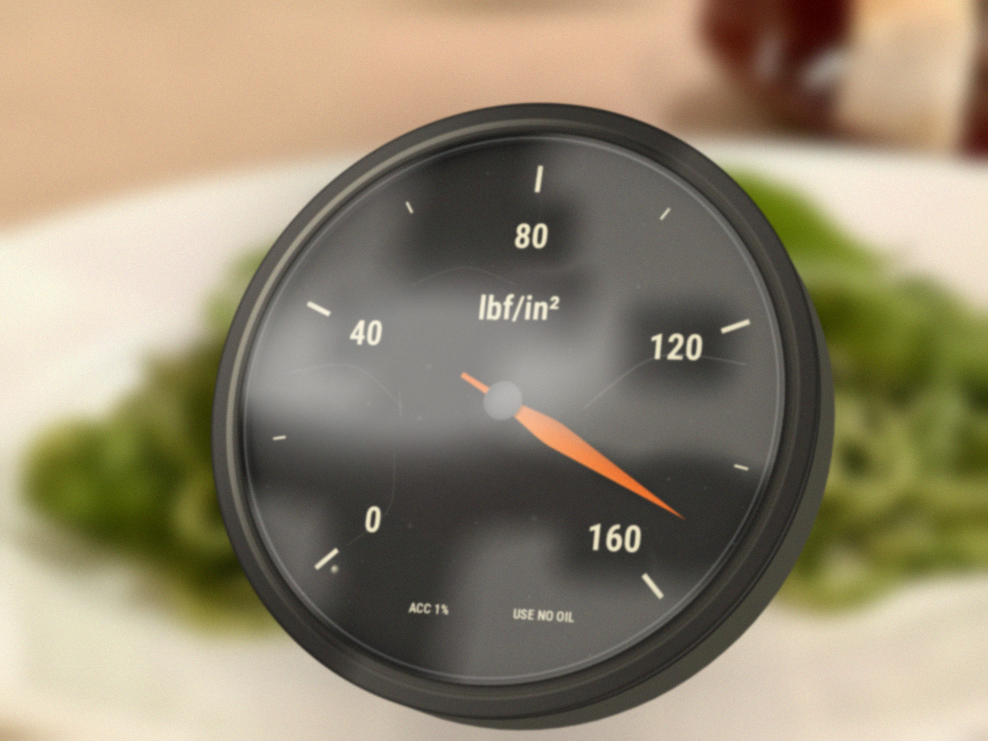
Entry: 150 psi
